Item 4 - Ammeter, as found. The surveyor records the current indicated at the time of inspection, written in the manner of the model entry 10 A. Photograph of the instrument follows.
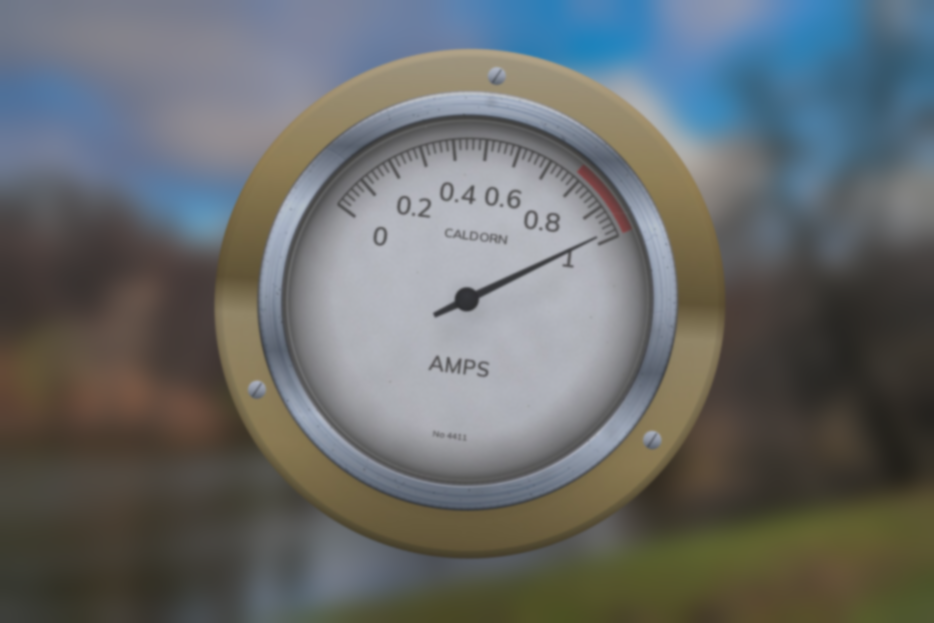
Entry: 0.98 A
